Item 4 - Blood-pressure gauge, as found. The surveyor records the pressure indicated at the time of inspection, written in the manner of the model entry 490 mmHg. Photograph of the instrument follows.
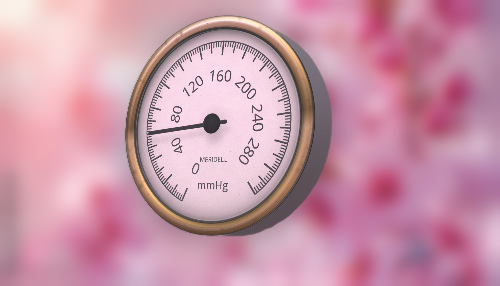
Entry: 60 mmHg
